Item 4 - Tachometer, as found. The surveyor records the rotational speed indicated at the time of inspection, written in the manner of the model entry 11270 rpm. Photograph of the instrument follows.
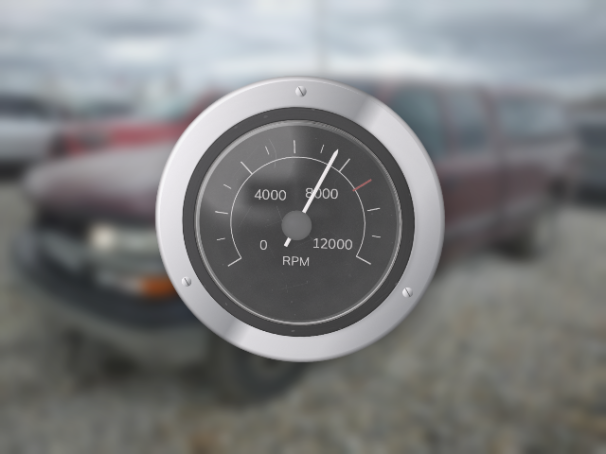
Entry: 7500 rpm
